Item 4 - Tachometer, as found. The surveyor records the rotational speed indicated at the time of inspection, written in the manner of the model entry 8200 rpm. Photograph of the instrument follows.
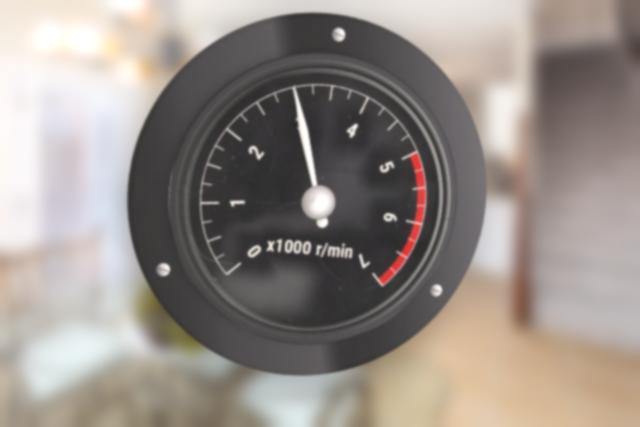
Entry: 3000 rpm
